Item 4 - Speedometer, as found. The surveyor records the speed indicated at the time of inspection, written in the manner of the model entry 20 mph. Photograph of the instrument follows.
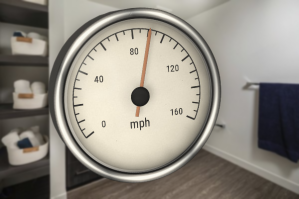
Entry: 90 mph
